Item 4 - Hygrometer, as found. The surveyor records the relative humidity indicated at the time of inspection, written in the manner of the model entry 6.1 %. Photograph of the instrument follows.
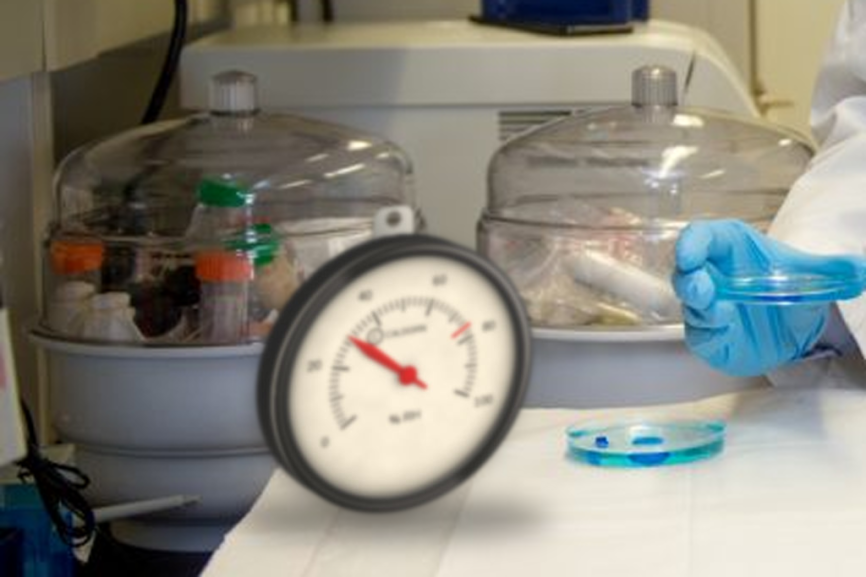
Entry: 30 %
